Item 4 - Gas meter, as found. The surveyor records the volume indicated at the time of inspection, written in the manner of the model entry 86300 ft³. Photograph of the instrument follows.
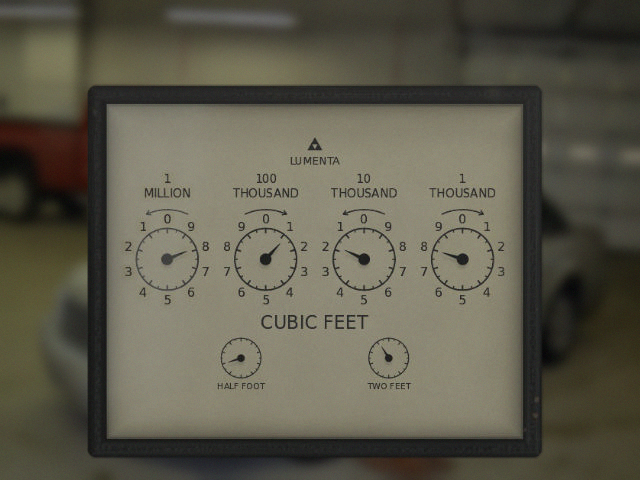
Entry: 811800 ft³
